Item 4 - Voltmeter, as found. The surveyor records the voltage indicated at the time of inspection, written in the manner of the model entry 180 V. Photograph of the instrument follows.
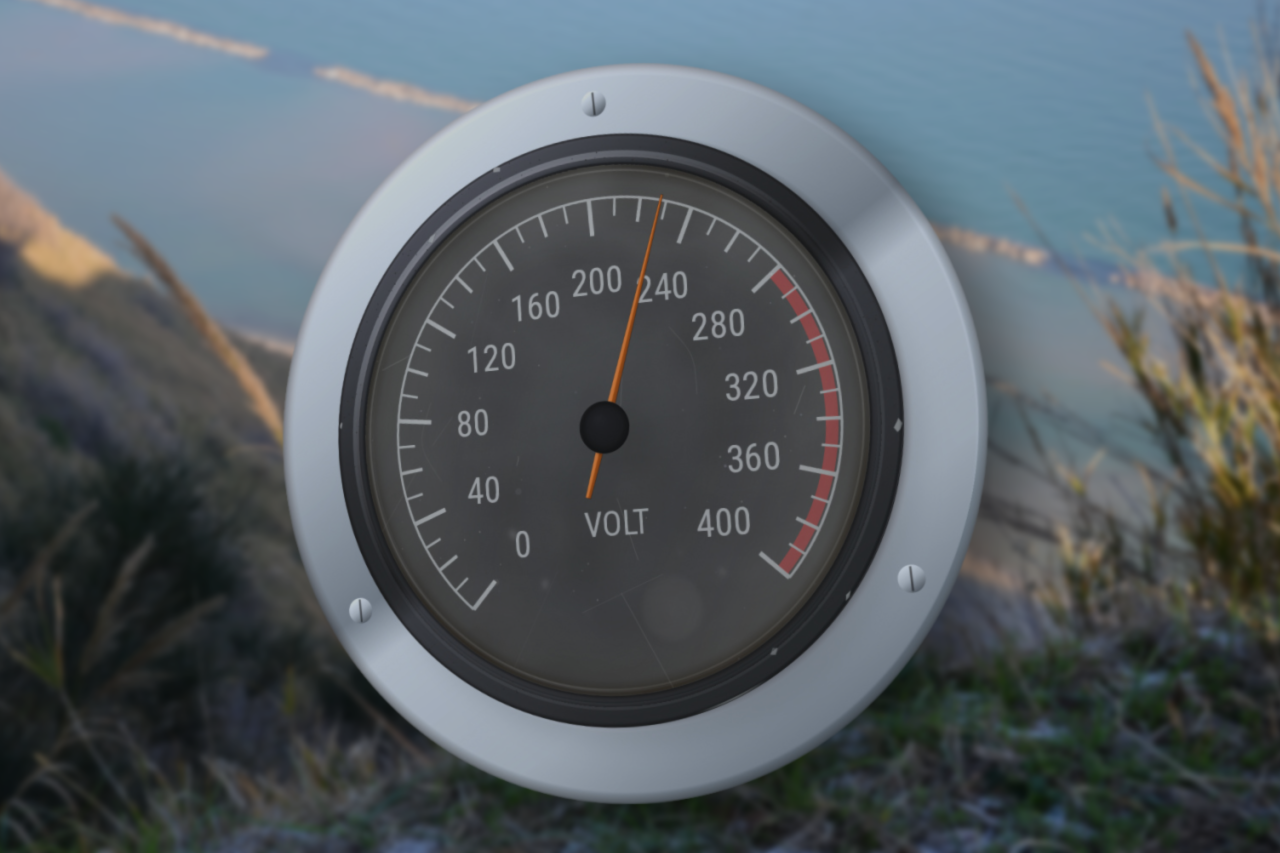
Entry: 230 V
